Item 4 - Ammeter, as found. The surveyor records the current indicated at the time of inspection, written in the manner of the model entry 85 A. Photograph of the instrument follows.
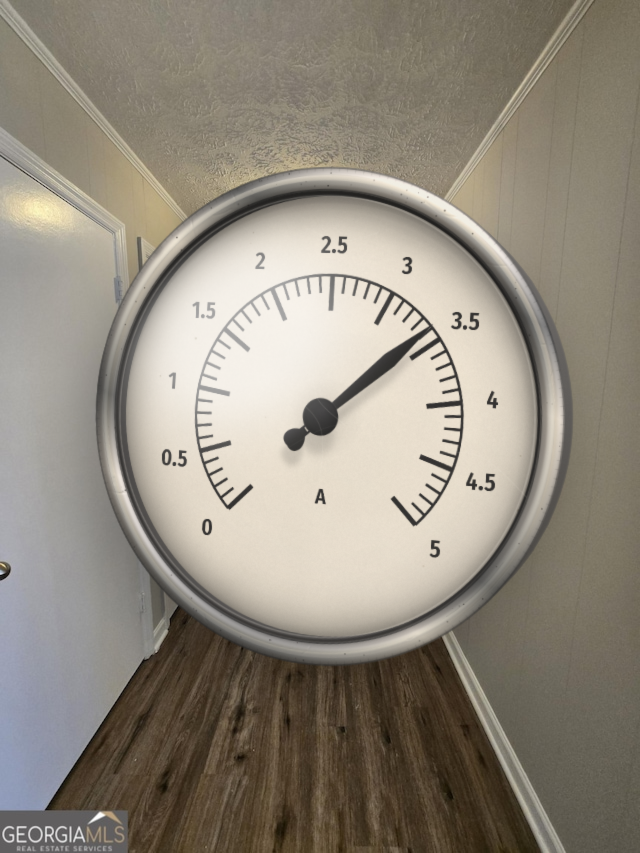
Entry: 3.4 A
